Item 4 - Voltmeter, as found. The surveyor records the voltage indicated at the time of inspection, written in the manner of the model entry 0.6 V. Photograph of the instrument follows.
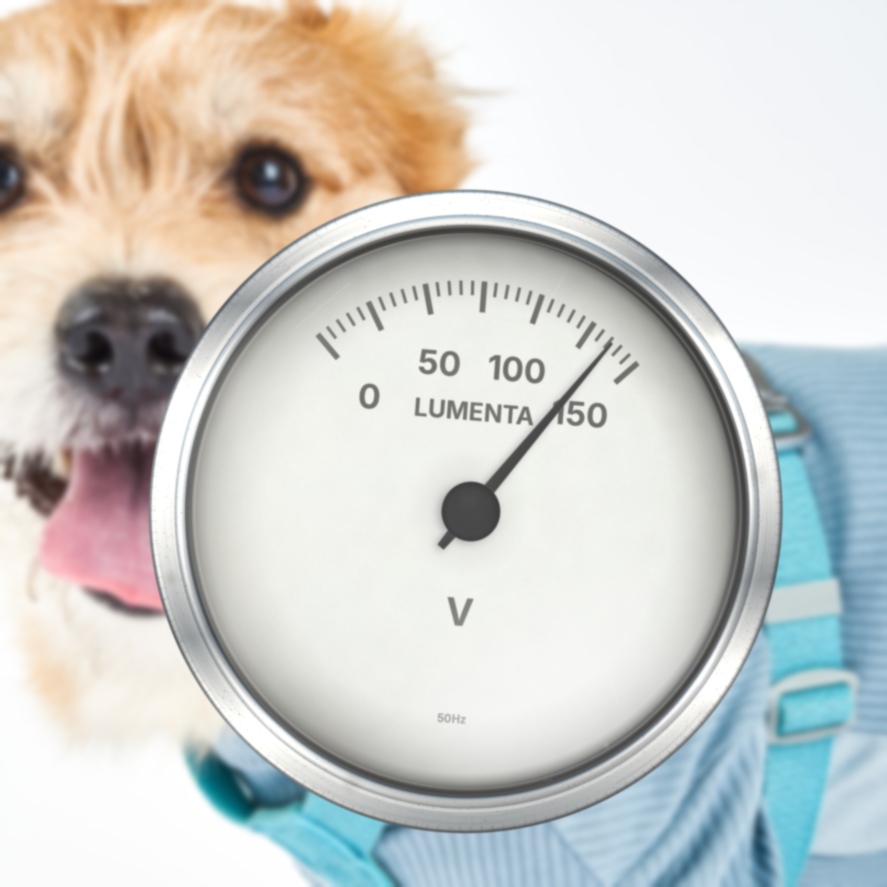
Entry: 135 V
